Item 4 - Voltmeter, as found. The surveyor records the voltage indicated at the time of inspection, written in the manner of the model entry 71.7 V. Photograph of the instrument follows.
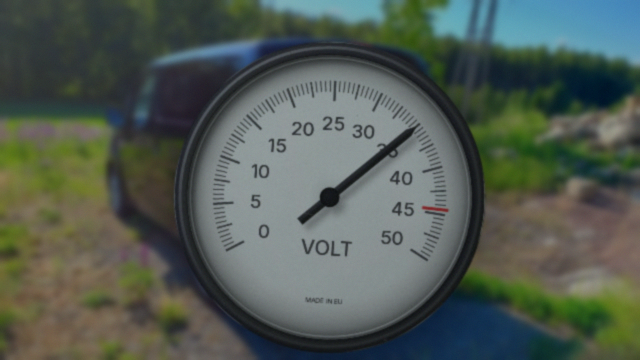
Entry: 35 V
